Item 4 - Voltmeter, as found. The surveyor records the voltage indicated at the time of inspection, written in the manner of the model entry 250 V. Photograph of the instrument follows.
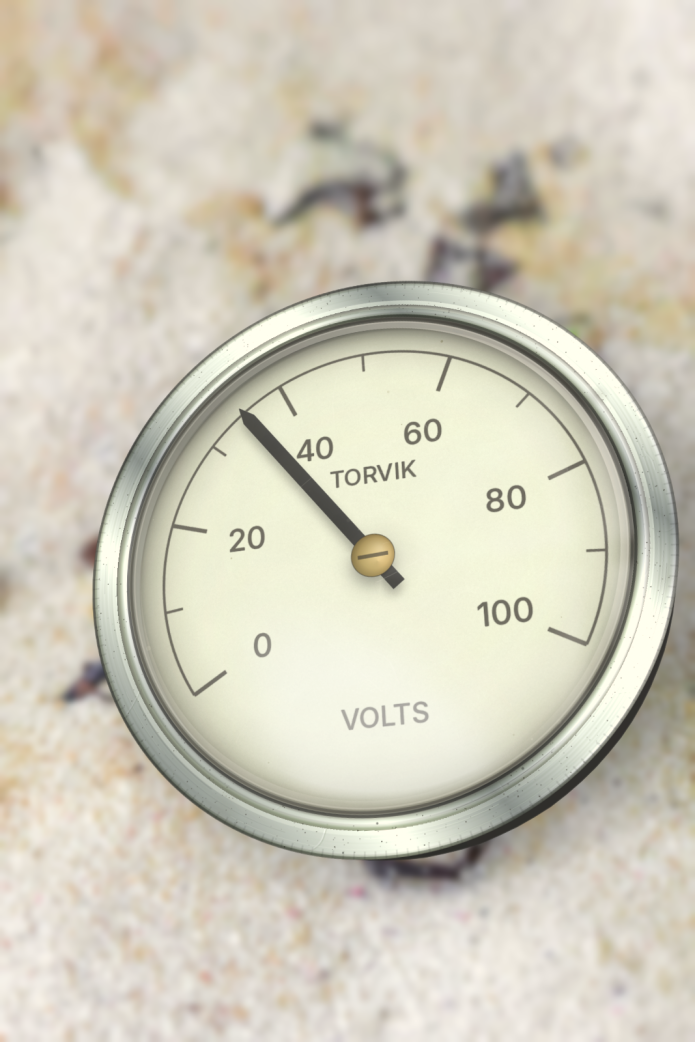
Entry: 35 V
